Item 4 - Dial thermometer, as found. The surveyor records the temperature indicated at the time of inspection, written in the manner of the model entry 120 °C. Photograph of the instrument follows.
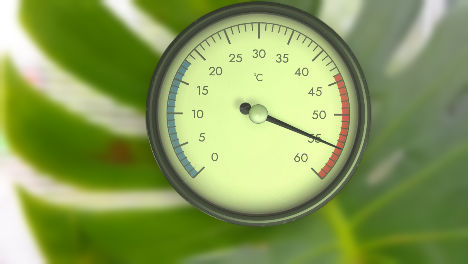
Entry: 55 °C
